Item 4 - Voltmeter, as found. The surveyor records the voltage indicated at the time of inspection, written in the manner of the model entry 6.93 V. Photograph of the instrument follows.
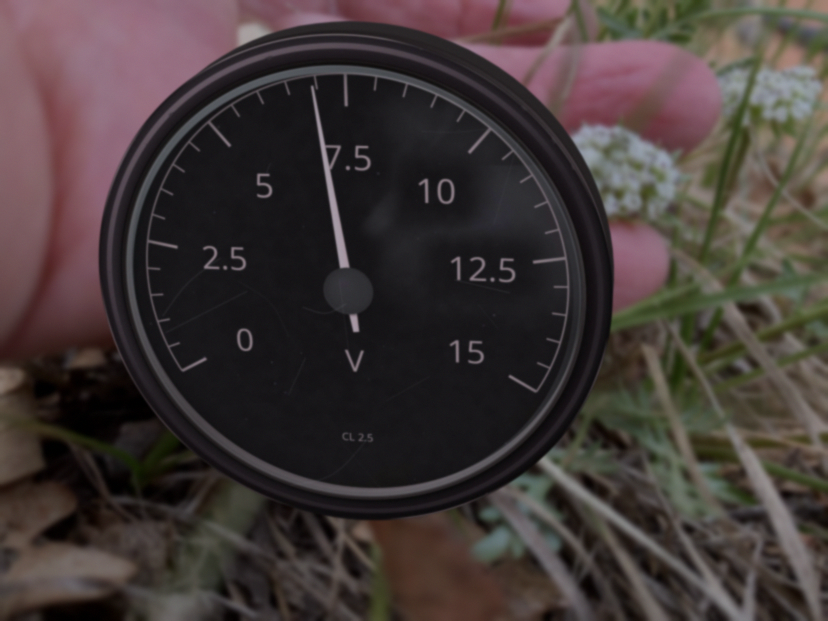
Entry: 7 V
